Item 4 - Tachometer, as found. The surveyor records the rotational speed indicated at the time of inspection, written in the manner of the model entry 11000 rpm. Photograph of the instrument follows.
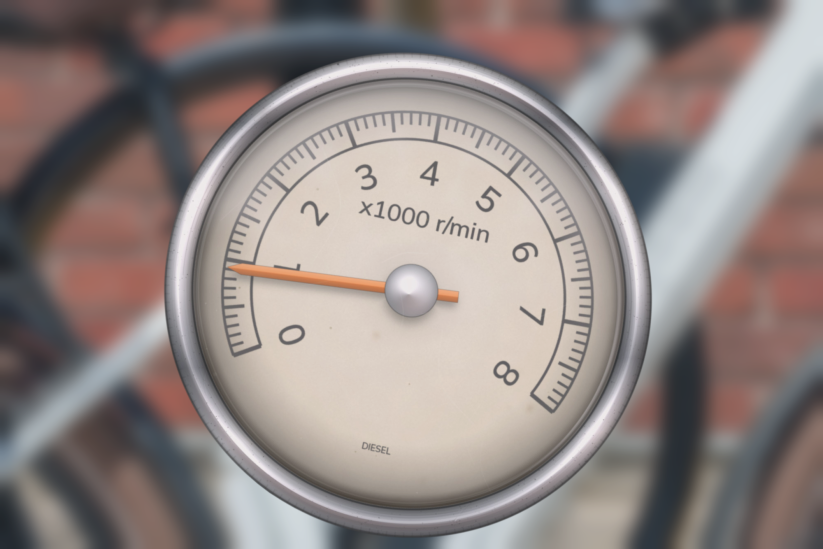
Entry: 900 rpm
